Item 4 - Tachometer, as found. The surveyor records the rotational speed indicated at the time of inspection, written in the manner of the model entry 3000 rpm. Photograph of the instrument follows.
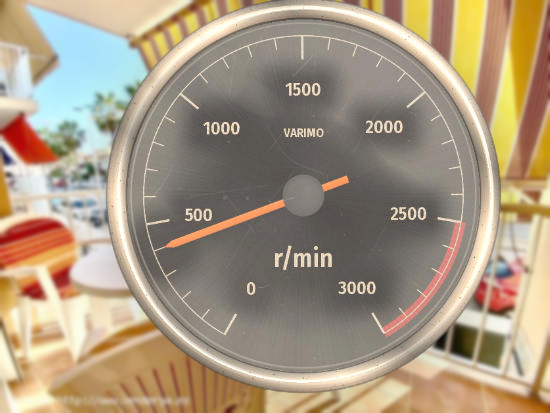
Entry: 400 rpm
